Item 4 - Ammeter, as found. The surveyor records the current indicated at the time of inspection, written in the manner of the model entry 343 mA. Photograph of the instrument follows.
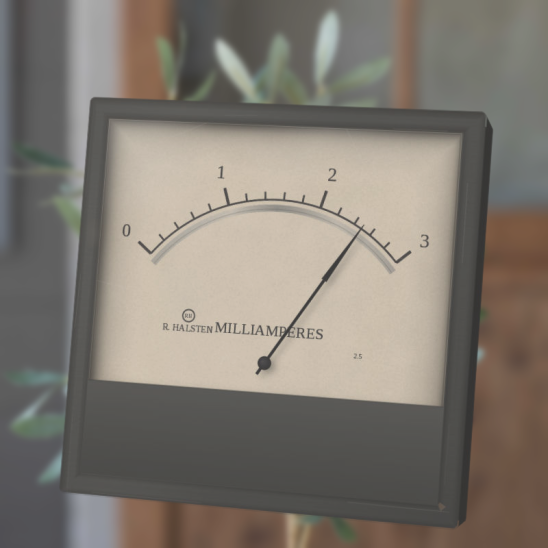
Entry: 2.5 mA
